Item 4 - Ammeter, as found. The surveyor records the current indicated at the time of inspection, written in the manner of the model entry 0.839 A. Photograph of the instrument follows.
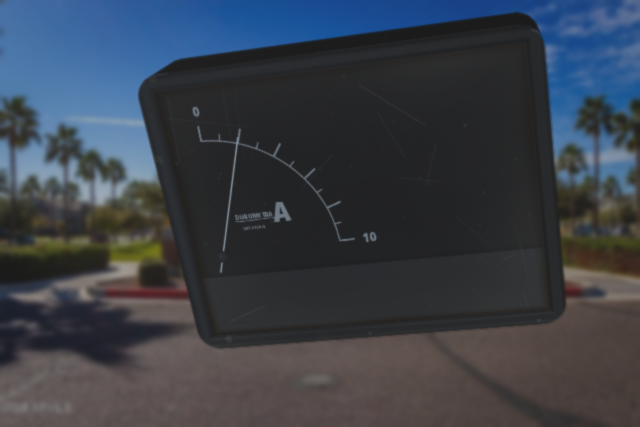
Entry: 2 A
